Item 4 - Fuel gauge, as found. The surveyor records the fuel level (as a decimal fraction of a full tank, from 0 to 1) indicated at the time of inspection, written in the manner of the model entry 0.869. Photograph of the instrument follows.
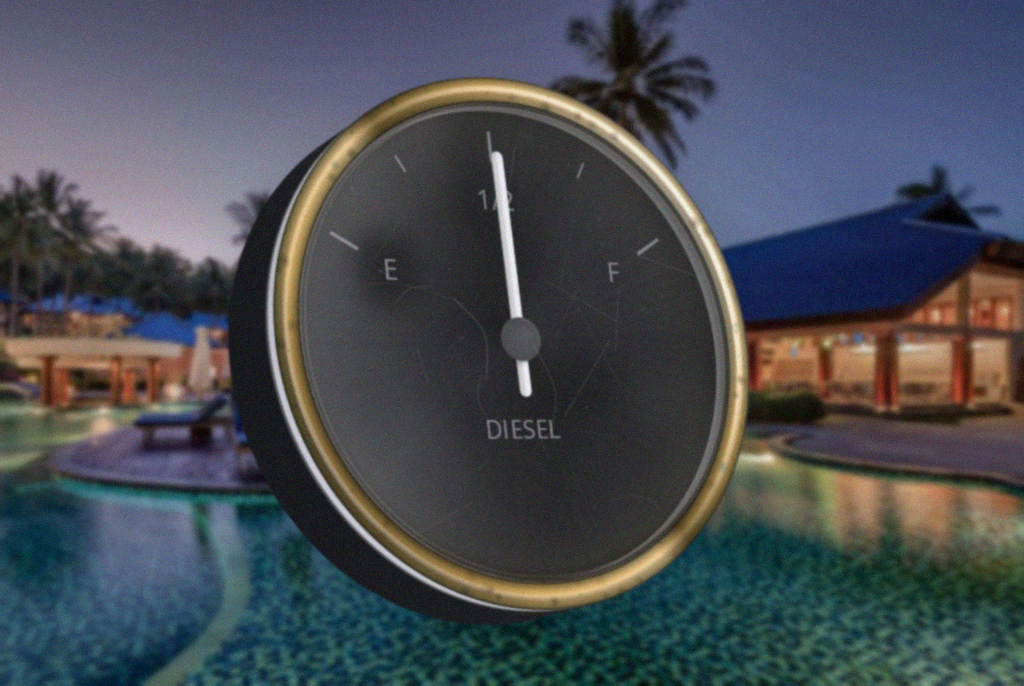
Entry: 0.5
